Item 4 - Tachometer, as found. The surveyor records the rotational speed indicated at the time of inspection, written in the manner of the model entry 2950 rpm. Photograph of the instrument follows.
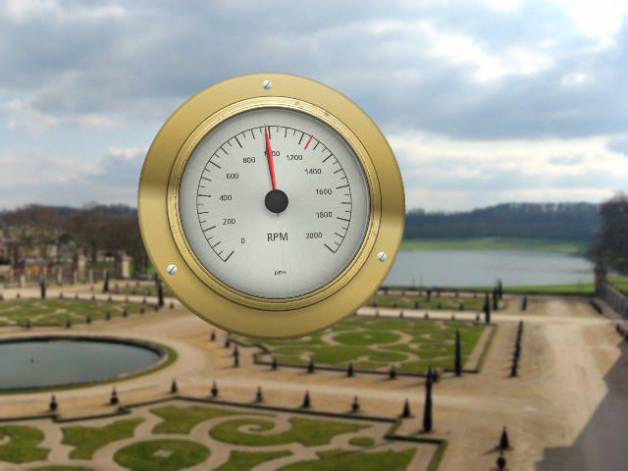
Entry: 975 rpm
